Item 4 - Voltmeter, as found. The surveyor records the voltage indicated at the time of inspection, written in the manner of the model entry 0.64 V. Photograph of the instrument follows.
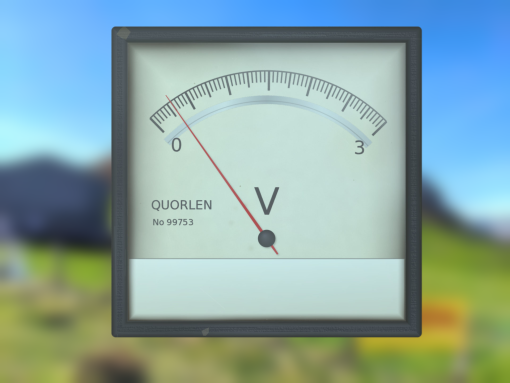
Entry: 0.3 V
